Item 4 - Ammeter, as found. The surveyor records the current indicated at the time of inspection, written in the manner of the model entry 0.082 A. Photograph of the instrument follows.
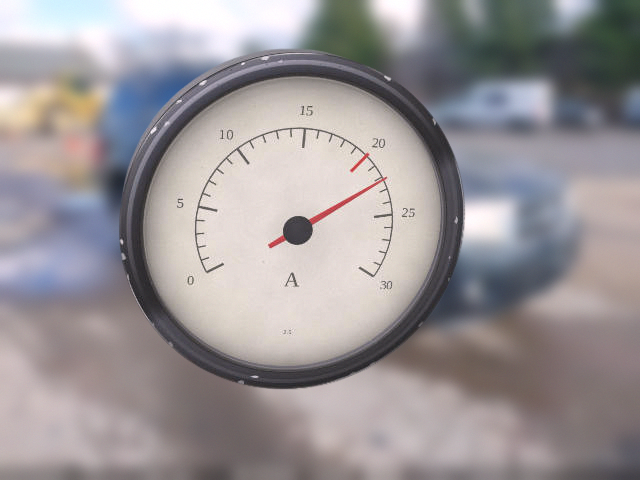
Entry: 22 A
